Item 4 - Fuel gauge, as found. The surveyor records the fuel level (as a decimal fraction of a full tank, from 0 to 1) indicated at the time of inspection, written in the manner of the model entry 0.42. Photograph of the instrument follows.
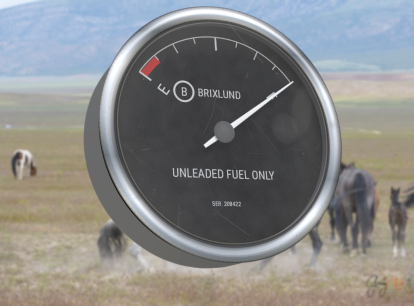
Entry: 1
